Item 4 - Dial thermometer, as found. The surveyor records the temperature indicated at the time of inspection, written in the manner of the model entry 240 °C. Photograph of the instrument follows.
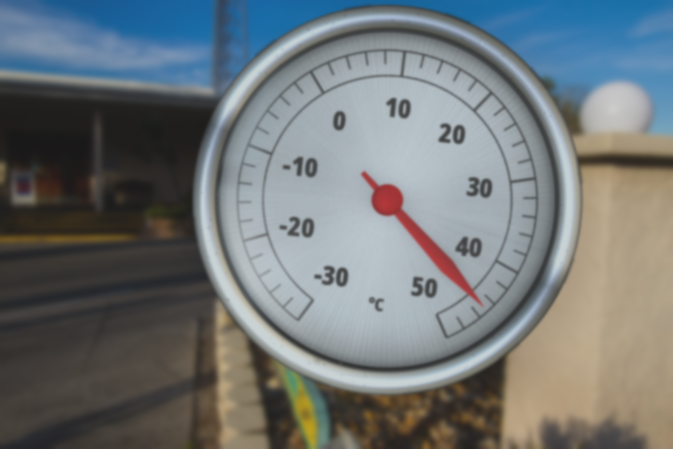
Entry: 45 °C
